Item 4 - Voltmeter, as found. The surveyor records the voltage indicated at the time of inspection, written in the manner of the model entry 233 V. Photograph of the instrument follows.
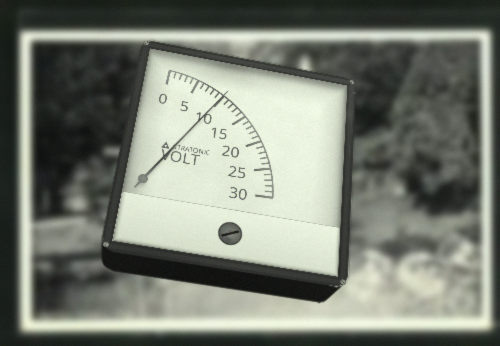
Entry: 10 V
